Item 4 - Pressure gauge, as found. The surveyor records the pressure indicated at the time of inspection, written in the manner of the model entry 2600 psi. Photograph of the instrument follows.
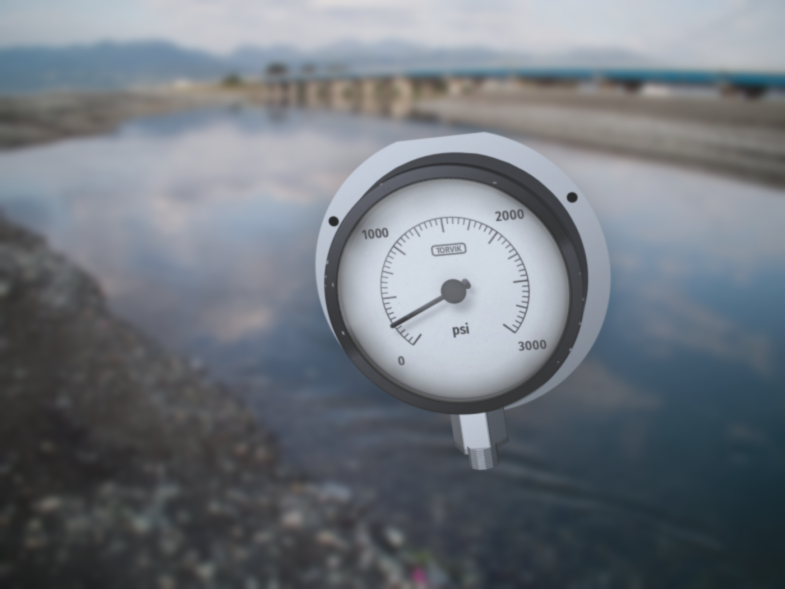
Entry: 250 psi
